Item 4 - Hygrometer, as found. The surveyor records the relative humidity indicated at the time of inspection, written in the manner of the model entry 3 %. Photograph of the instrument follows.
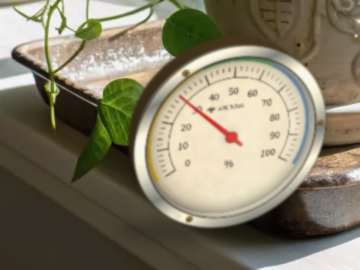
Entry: 30 %
